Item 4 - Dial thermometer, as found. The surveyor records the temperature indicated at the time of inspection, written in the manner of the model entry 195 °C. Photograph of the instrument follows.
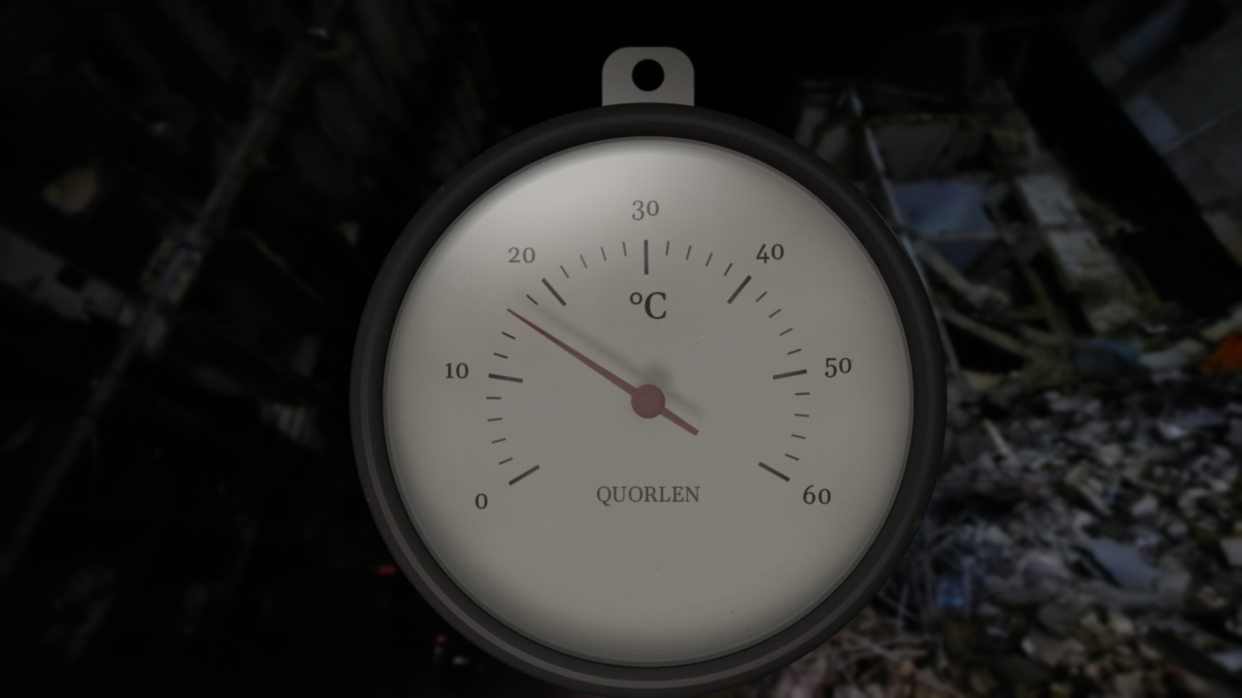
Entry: 16 °C
